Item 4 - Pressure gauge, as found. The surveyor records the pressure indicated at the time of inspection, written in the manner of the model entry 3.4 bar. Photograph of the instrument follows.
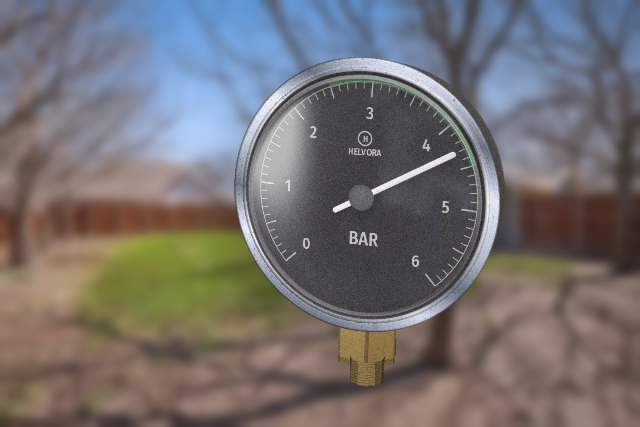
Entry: 4.3 bar
